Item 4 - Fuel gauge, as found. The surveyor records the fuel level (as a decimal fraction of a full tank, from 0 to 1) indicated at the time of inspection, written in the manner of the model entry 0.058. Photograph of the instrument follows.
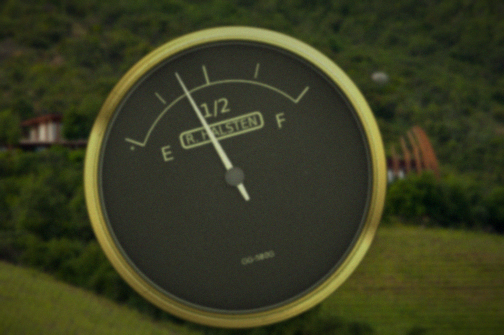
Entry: 0.375
